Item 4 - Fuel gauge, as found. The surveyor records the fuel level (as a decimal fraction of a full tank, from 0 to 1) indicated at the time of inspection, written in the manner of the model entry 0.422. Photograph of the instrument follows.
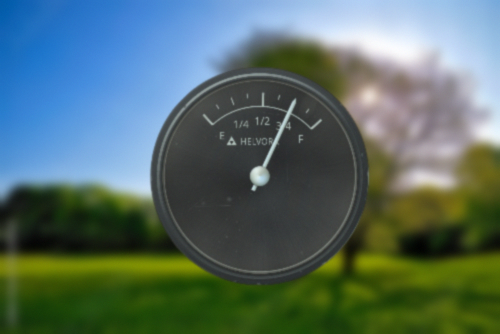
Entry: 0.75
